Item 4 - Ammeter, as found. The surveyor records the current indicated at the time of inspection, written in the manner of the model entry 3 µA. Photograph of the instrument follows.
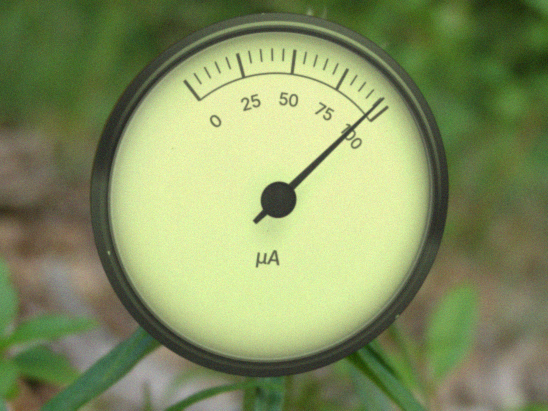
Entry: 95 µA
